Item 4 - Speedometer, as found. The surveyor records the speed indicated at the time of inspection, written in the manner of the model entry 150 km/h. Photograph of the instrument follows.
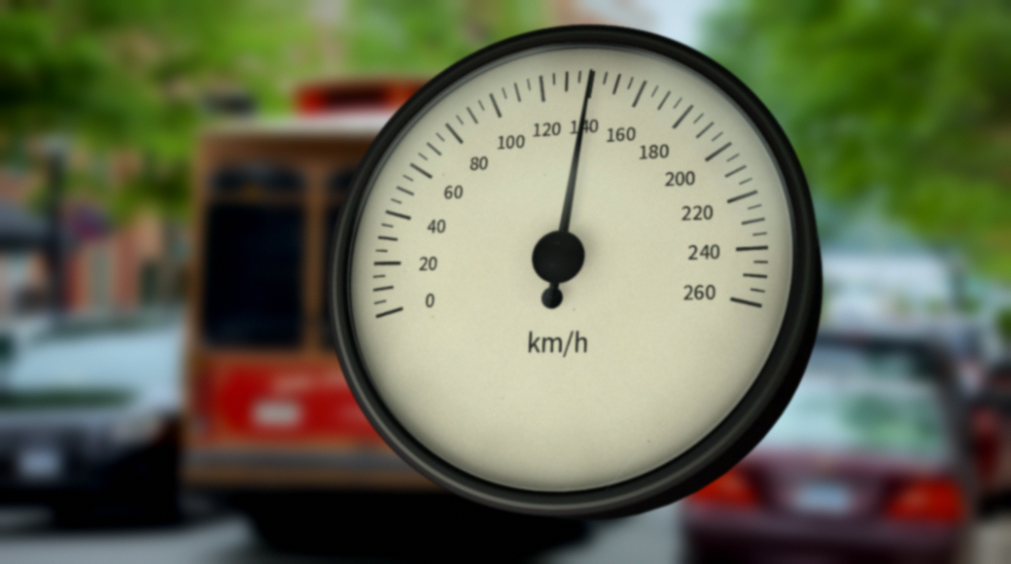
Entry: 140 km/h
